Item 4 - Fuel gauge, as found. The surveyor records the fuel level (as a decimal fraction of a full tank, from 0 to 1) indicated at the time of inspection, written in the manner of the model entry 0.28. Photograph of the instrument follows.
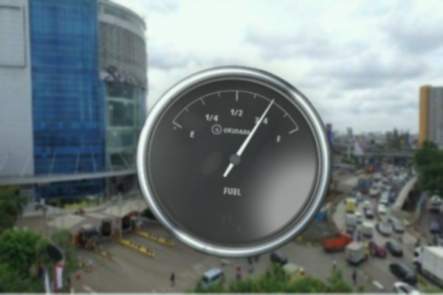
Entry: 0.75
